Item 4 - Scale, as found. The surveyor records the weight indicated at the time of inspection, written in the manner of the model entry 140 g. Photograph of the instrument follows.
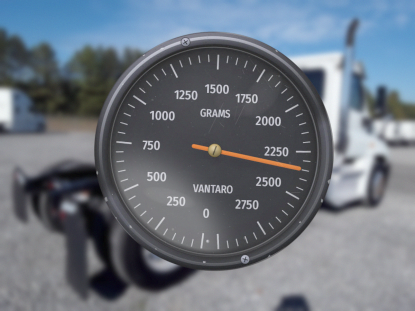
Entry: 2350 g
